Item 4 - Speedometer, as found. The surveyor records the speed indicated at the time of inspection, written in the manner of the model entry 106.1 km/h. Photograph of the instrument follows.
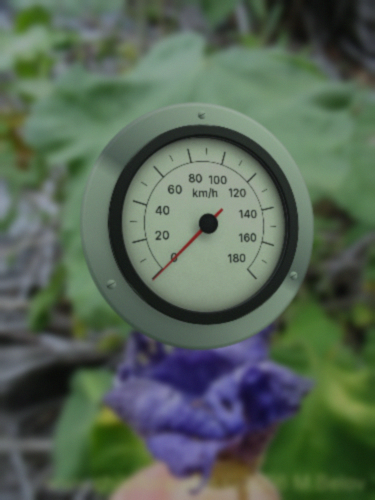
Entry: 0 km/h
